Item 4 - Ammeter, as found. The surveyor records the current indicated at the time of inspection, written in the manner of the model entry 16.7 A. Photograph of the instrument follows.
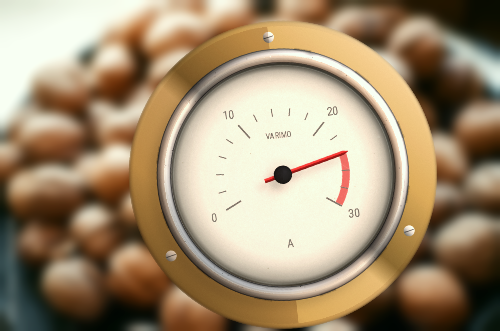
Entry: 24 A
